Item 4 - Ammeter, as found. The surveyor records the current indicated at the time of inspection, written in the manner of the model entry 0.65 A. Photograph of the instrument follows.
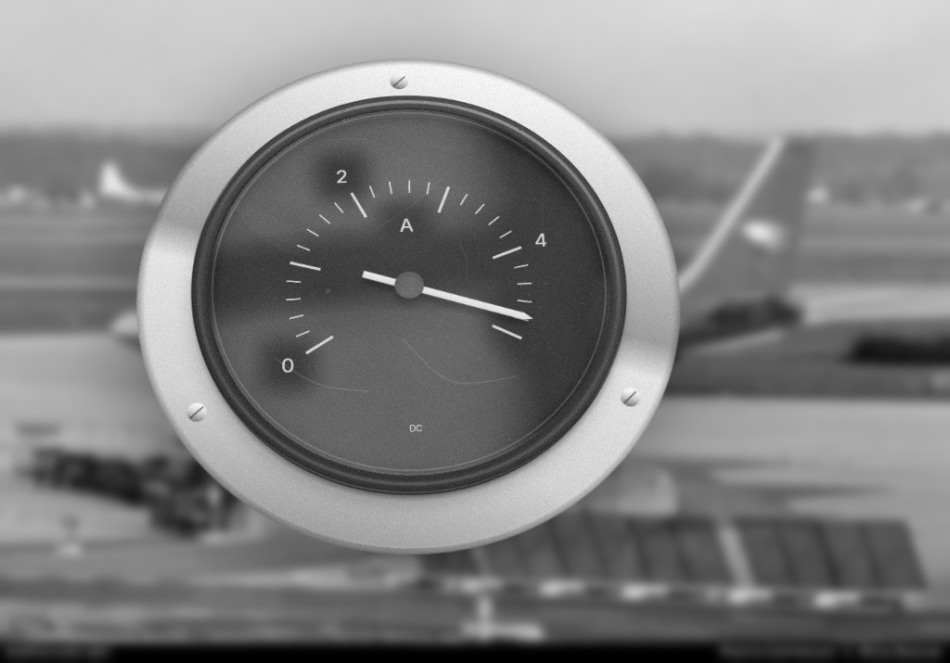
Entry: 4.8 A
